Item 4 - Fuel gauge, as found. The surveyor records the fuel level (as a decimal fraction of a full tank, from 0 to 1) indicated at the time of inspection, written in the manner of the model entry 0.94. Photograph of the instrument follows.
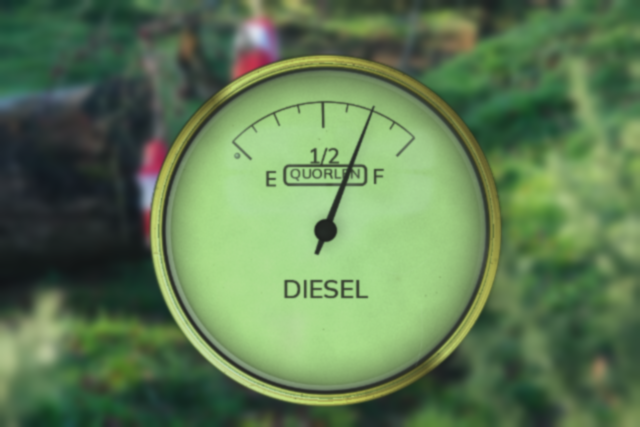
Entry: 0.75
